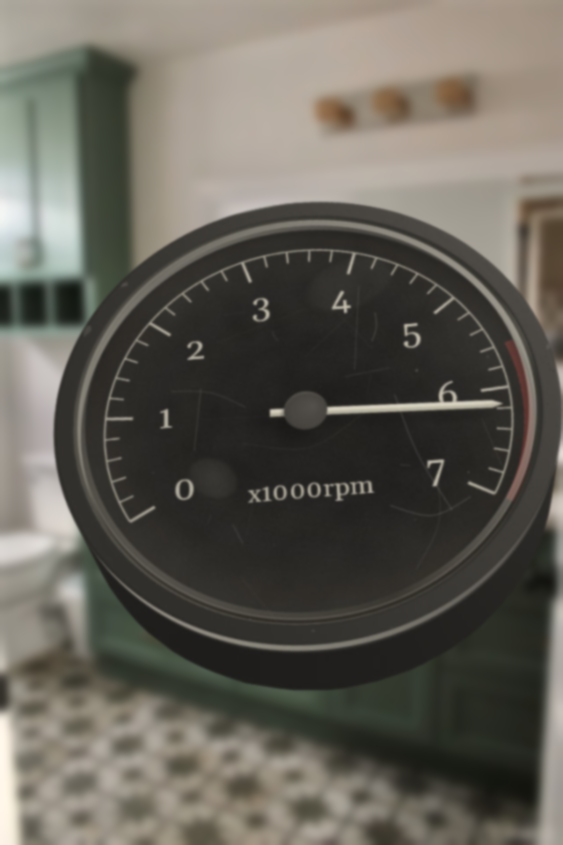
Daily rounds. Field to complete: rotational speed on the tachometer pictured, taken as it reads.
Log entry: 6200 rpm
